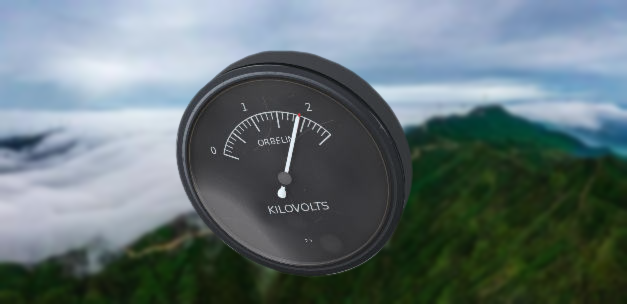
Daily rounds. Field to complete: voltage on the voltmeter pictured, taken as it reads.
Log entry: 1.9 kV
